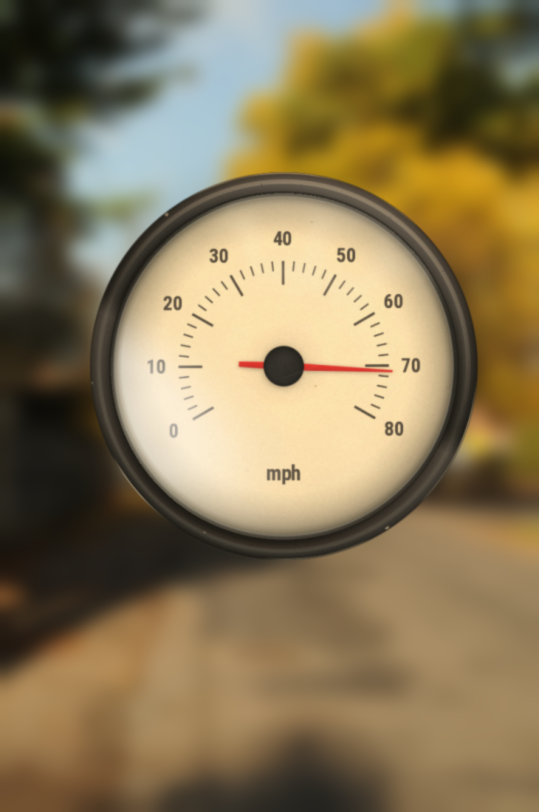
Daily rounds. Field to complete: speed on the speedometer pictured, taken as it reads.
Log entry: 71 mph
